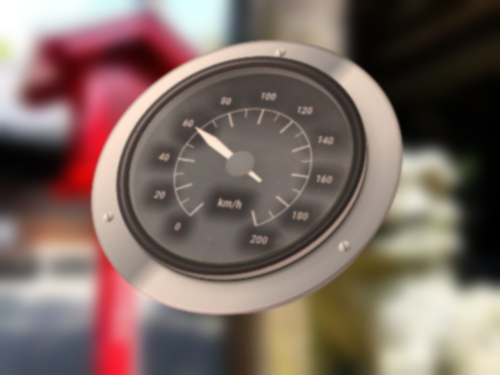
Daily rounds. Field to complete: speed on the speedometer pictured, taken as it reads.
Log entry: 60 km/h
